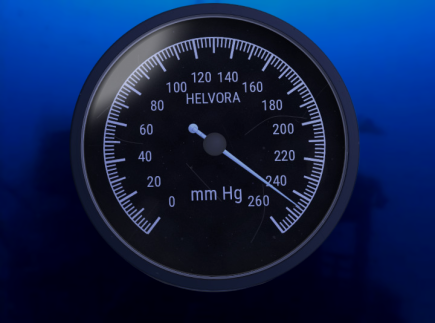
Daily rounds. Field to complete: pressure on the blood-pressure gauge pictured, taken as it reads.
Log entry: 246 mmHg
